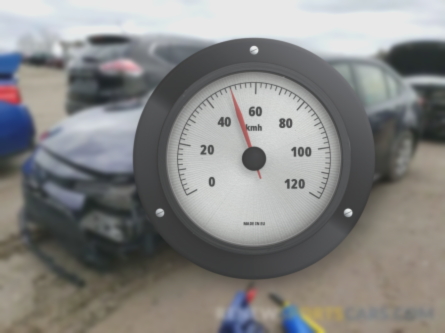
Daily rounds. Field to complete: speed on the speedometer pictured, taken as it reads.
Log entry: 50 km/h
